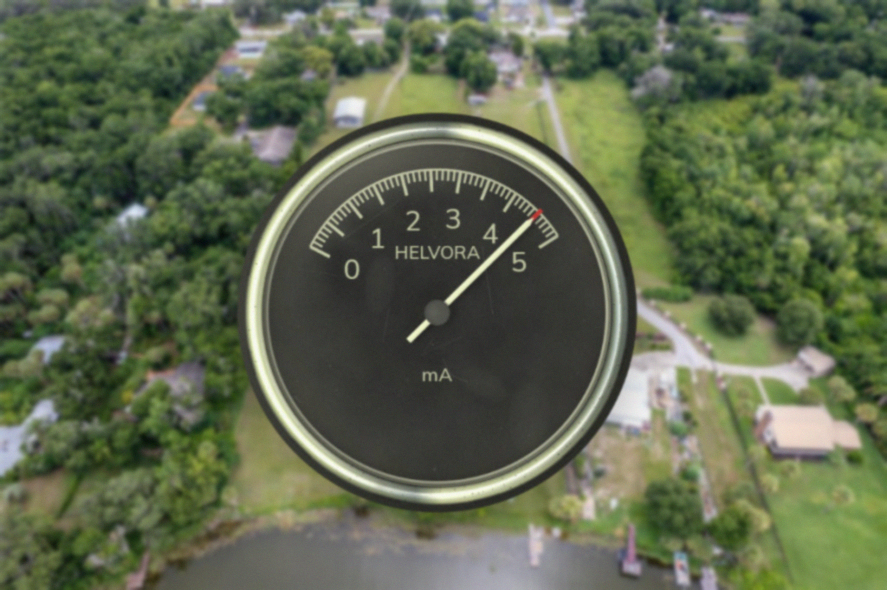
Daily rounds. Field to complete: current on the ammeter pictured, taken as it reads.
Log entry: 4.5 mA
